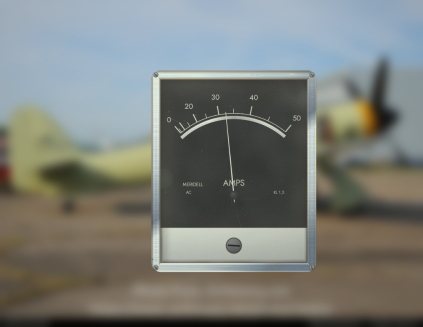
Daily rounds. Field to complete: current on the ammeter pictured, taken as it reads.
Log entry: 32.5 A
